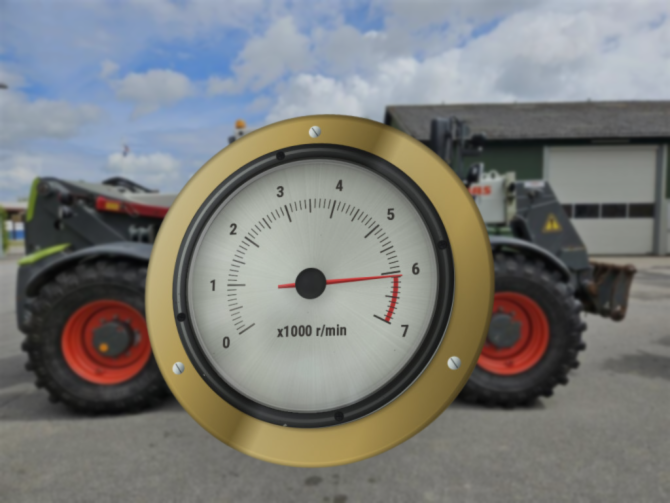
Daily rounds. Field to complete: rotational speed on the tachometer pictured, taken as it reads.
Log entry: 6100 rpm
